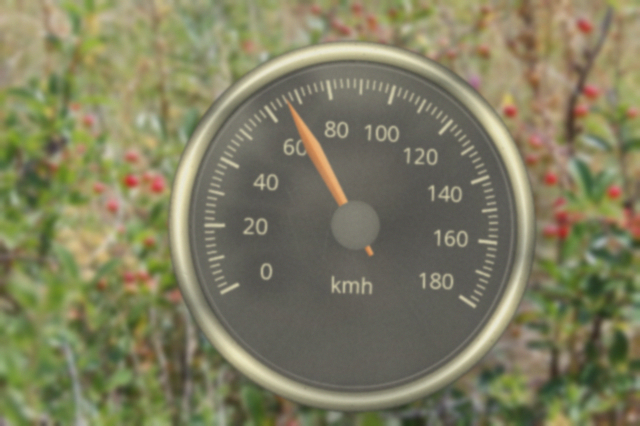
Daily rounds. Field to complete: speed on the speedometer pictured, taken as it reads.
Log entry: 66 km/h
